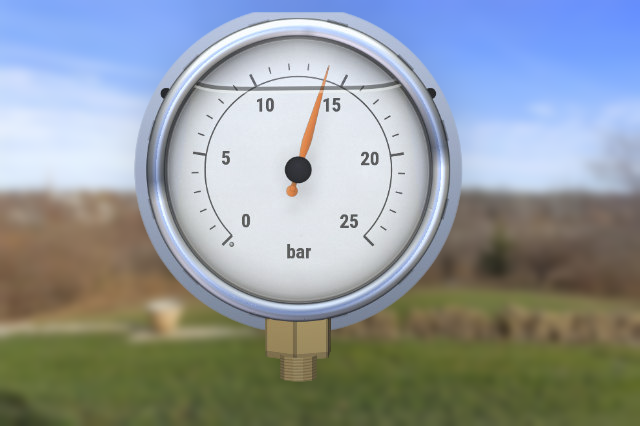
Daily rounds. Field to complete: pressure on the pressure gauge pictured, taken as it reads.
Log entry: 14 bar
